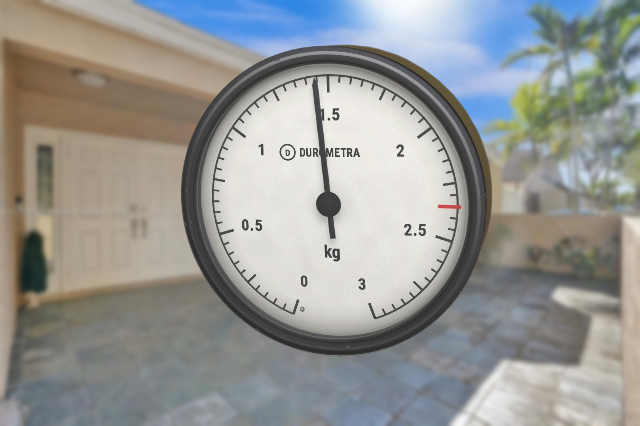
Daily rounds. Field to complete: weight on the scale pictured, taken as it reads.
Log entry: 1.45 kg
